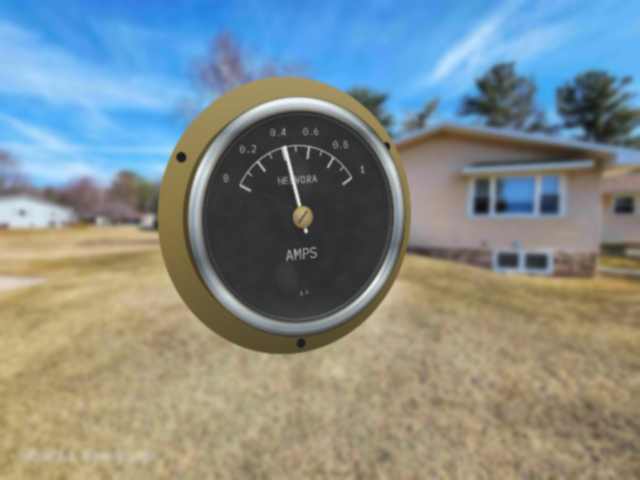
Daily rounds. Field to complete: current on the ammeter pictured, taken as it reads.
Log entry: 0.4 A
